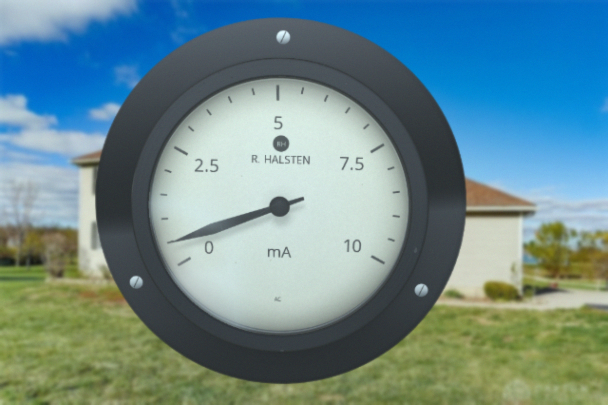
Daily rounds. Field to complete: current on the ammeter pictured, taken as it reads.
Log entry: 0.5 mA
